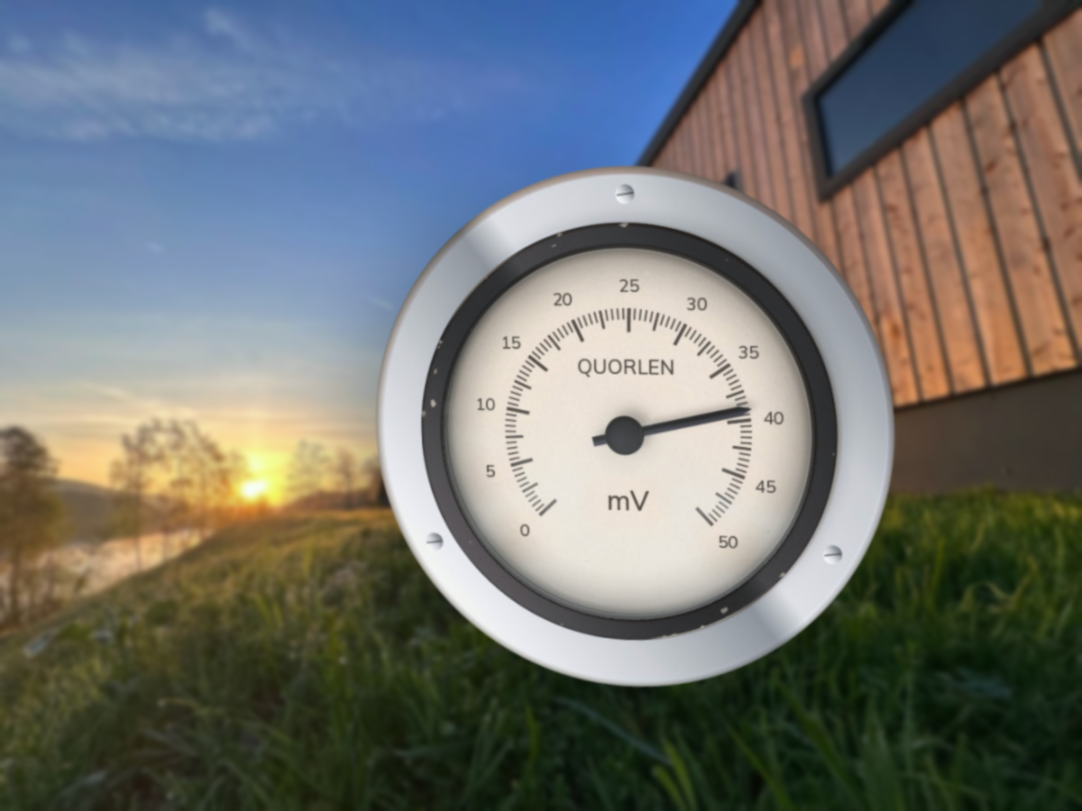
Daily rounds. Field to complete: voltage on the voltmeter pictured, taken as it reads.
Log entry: 39 mV
